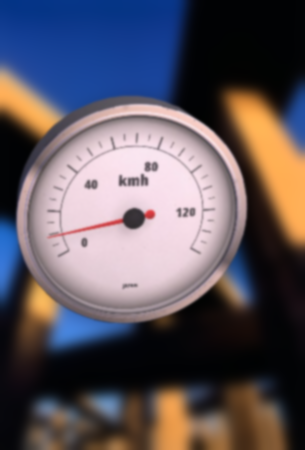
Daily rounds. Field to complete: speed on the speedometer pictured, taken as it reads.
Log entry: 10 km/h
